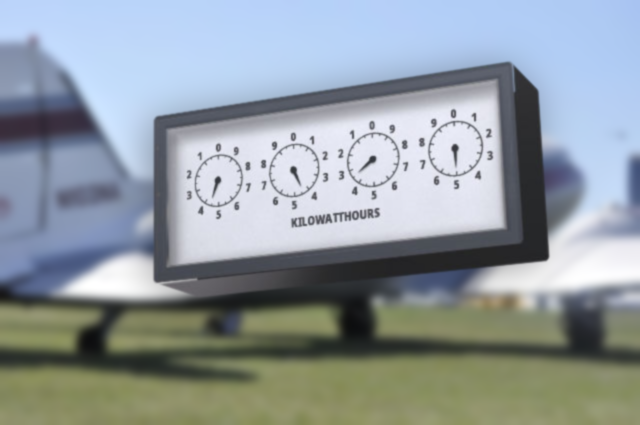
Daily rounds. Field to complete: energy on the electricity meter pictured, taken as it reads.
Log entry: 4435 kWh
